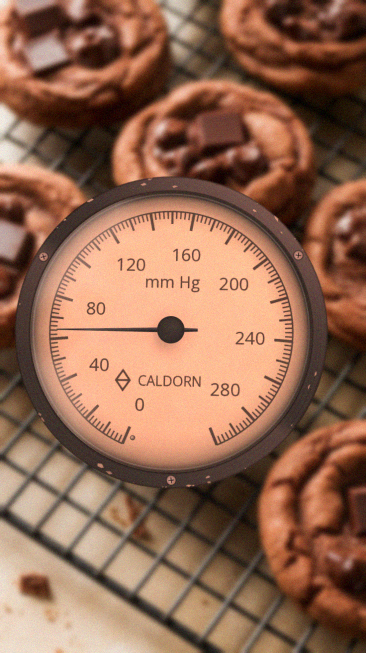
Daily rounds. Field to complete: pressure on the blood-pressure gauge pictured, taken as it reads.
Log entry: 64 mmHg
